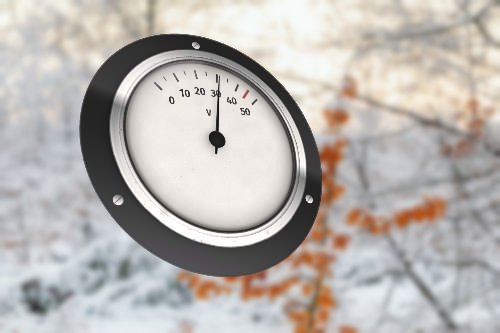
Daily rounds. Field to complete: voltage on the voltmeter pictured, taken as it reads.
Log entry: 30 V
